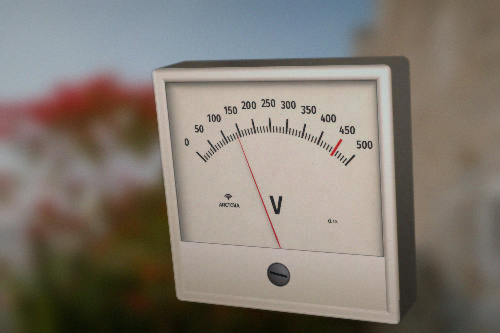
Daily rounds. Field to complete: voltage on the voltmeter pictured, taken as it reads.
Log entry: 150 V
